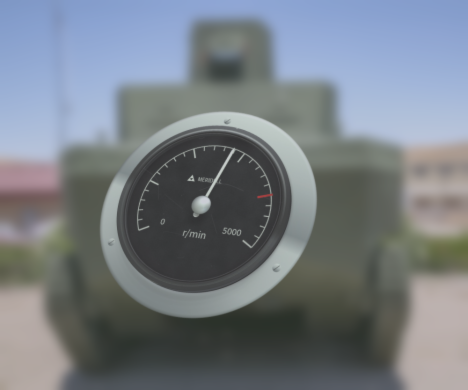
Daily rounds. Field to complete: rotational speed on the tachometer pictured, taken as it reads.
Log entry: 2800 rpm
